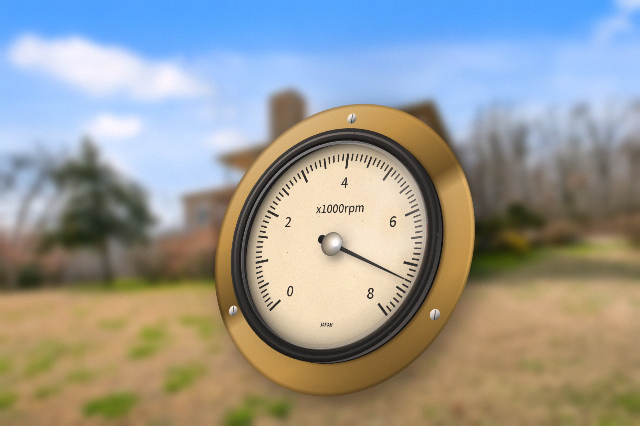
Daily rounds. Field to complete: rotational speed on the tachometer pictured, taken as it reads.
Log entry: 7300 rpm
